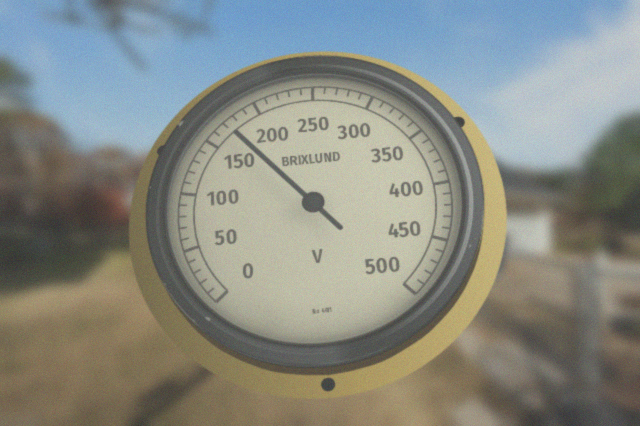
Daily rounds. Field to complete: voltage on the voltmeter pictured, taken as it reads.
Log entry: 170 V
